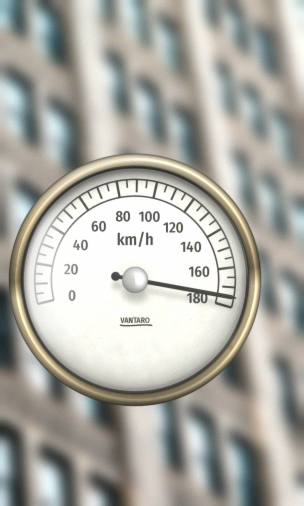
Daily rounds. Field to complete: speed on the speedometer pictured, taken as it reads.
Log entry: 175 km/h
